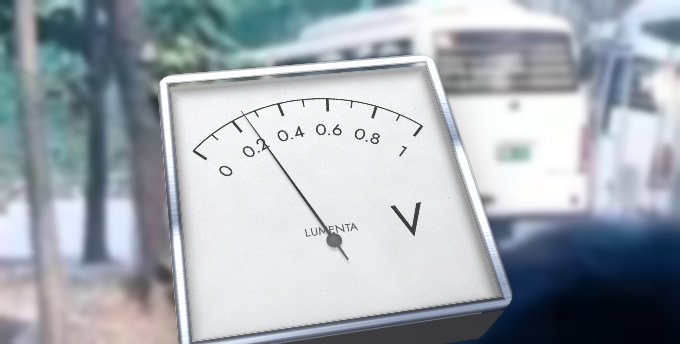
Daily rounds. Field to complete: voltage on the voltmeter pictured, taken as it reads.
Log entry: 0.25 V
